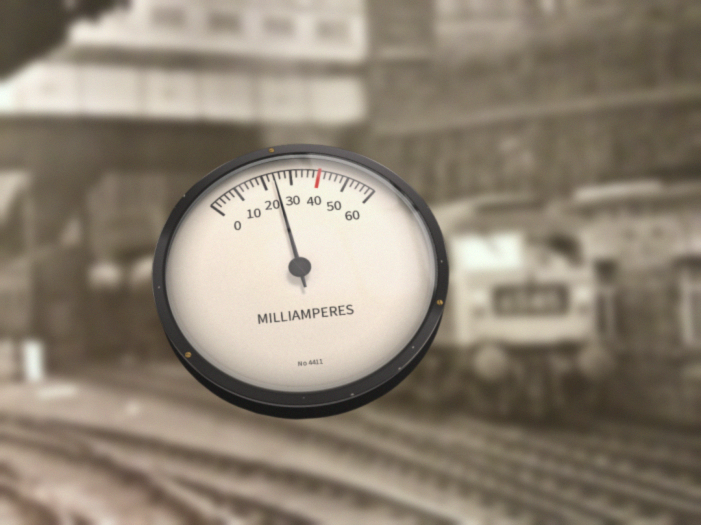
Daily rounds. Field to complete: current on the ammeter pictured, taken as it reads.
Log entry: 24 mA
